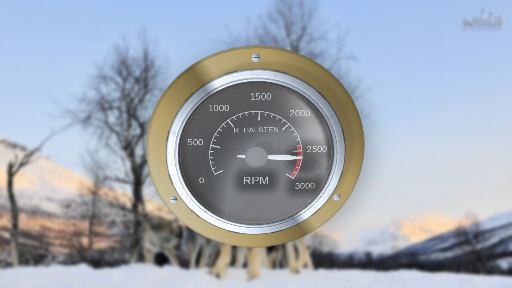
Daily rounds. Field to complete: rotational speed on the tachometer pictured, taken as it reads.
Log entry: 2600 rpm
